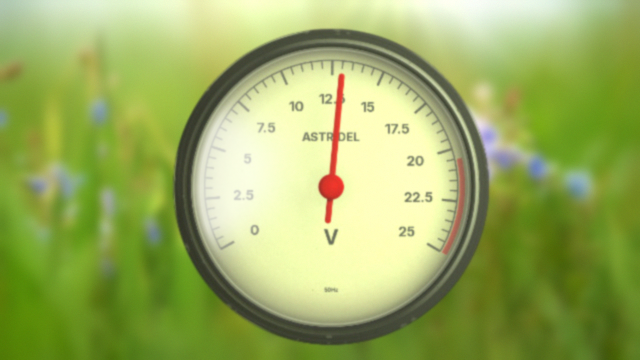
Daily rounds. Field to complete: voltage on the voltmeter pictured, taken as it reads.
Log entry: 13 V
